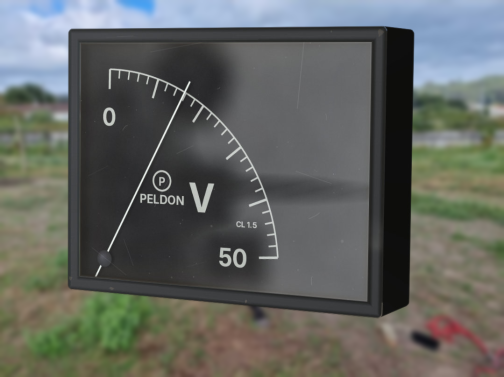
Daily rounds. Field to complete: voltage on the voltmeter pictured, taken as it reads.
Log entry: 16 V
